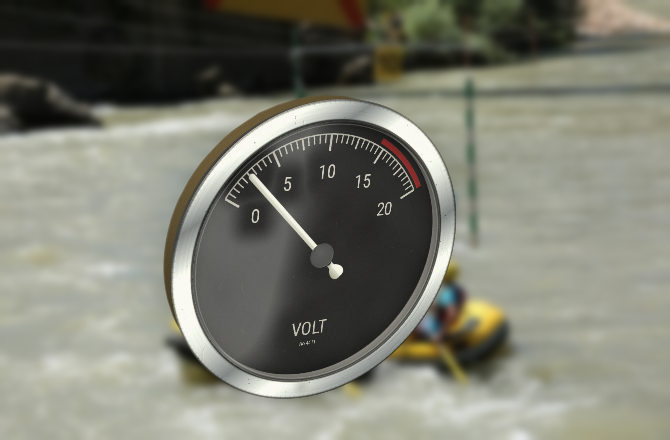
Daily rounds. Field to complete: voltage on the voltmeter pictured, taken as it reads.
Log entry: 2.5 V
